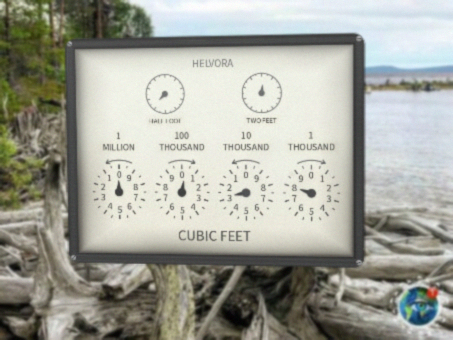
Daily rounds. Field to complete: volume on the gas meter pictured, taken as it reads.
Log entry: 2800 ft³
